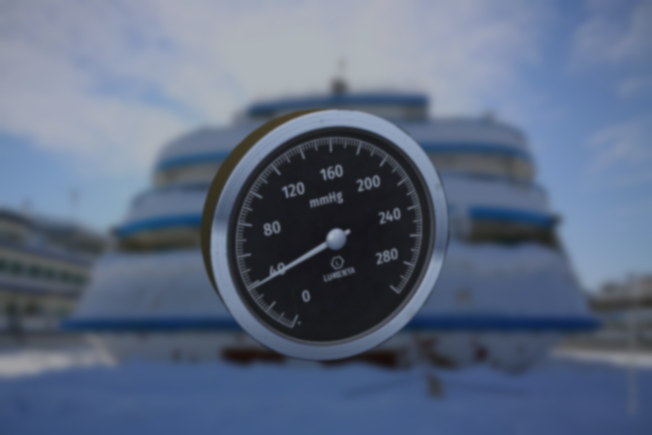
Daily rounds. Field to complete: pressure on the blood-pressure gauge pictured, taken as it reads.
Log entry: 40 mmHg
